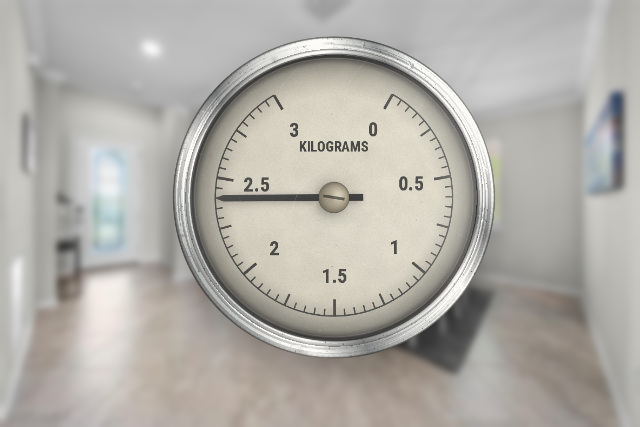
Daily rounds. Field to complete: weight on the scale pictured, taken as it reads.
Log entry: 2.4 kg
